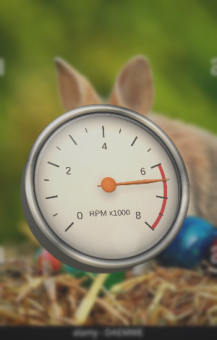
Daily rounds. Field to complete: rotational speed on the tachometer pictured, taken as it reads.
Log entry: 6500 rpm
